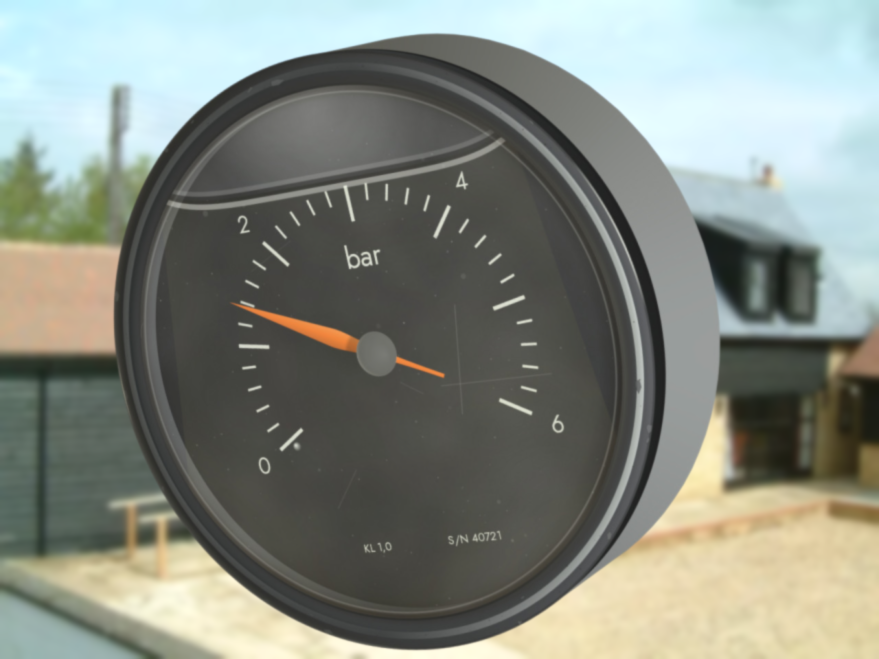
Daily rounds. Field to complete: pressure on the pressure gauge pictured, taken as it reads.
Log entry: 1.4 bar
